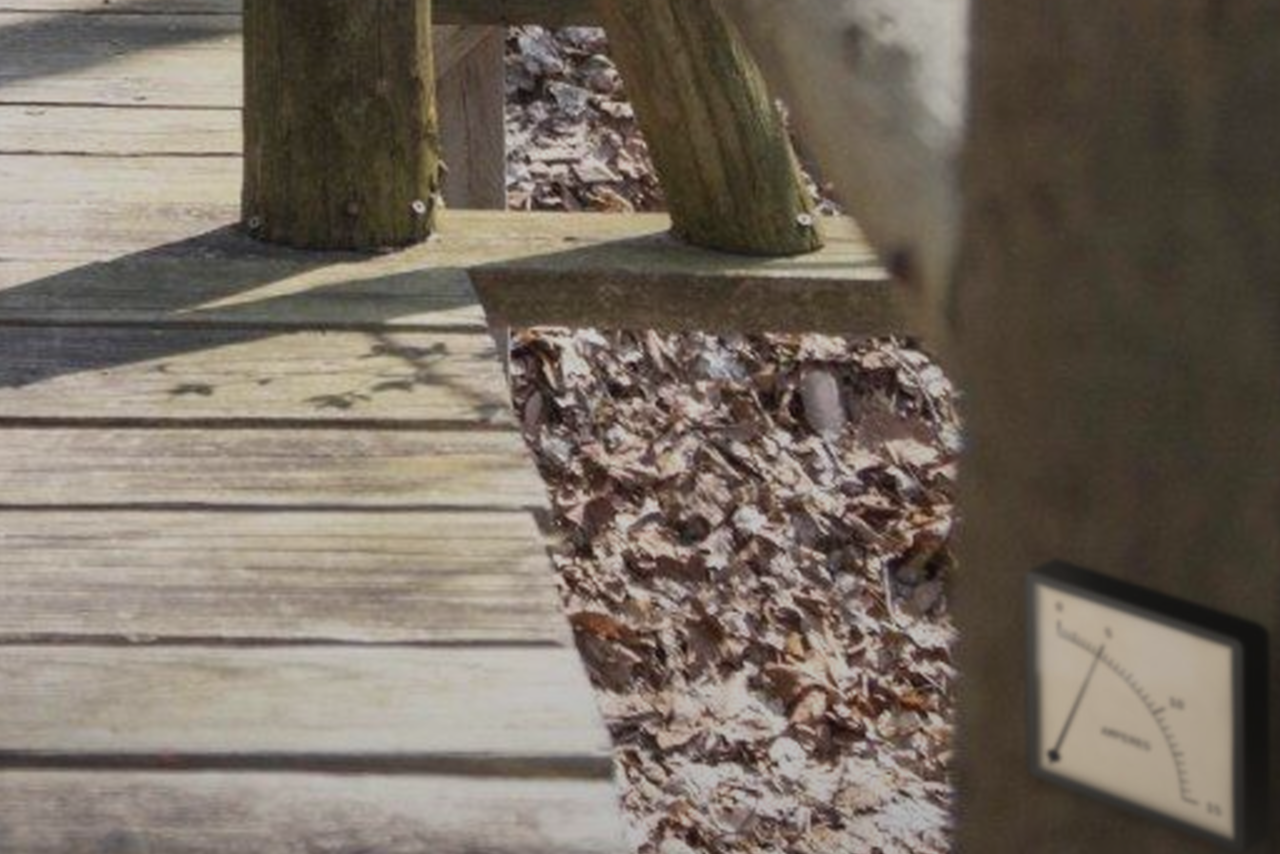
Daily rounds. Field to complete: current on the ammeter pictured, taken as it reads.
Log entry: 5 A
